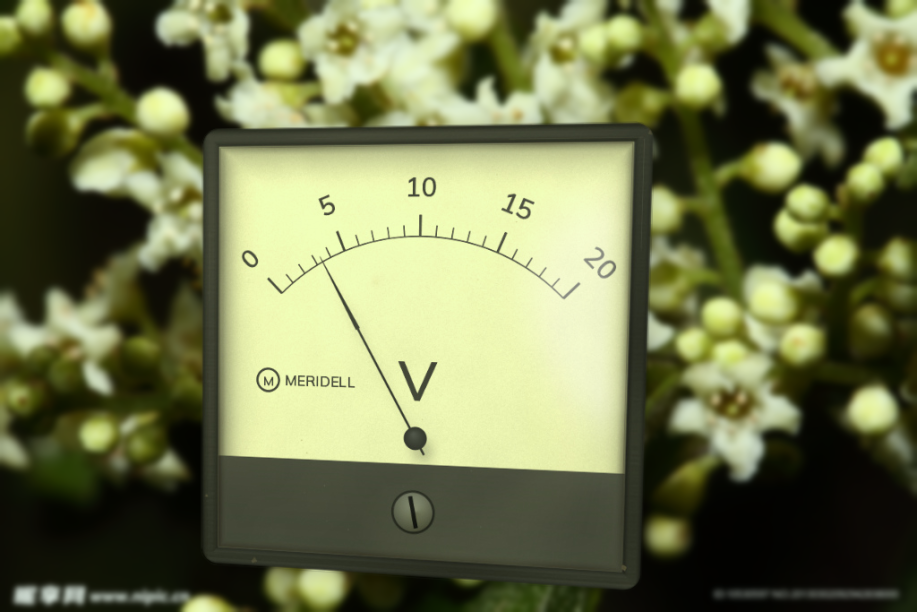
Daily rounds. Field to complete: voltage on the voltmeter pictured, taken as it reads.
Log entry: 3.5 V
